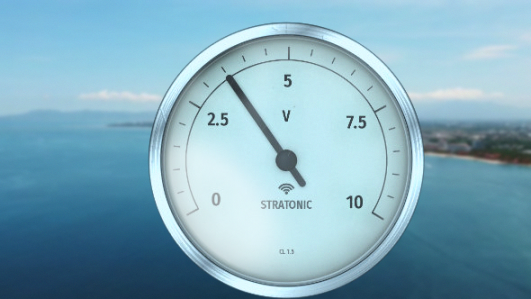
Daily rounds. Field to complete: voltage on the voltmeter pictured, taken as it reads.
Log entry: 3.5 V
